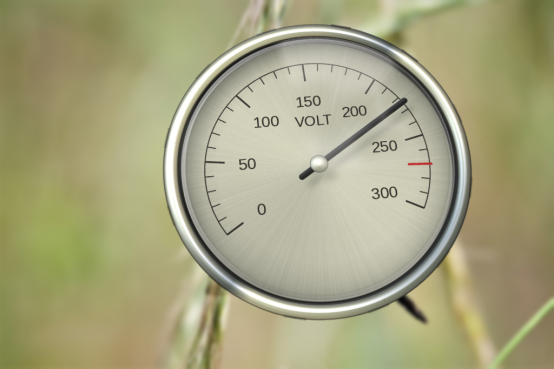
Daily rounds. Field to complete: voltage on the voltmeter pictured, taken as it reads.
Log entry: 225 V
